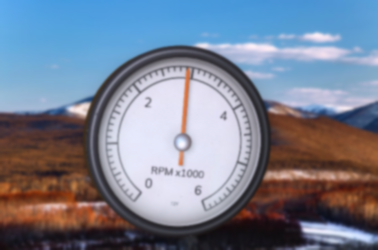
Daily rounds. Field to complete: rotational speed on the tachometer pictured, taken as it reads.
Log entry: 2900 rpm
